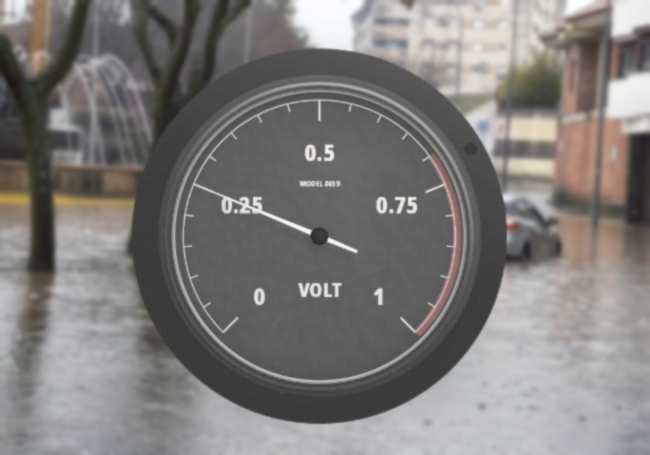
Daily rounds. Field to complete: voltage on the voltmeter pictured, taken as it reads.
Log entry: 0.25 V
